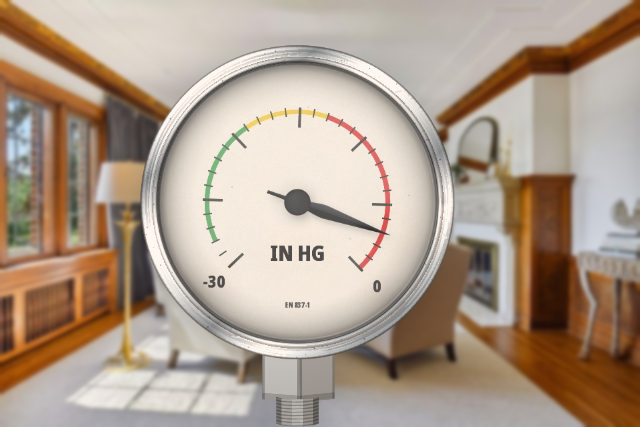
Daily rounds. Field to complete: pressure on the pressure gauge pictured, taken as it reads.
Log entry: -3 inHg
